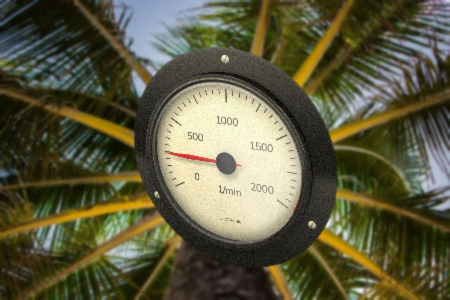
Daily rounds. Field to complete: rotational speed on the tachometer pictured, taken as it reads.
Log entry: 250 rpm
